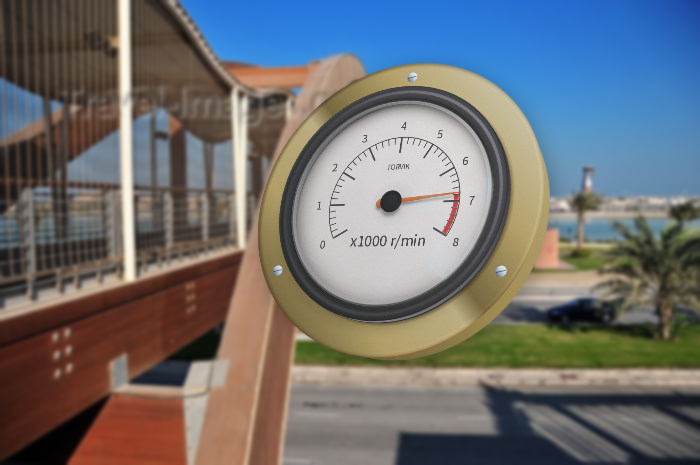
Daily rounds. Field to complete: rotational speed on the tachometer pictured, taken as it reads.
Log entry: 6800 rpm
